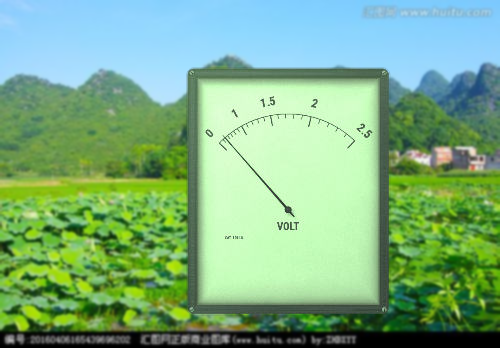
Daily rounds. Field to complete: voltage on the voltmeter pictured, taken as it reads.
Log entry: 0.5 V
